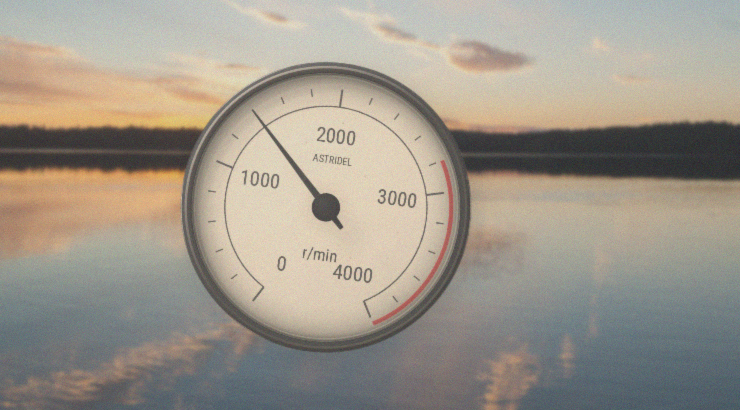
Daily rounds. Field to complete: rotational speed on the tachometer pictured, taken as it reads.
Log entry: 1400 rpm
